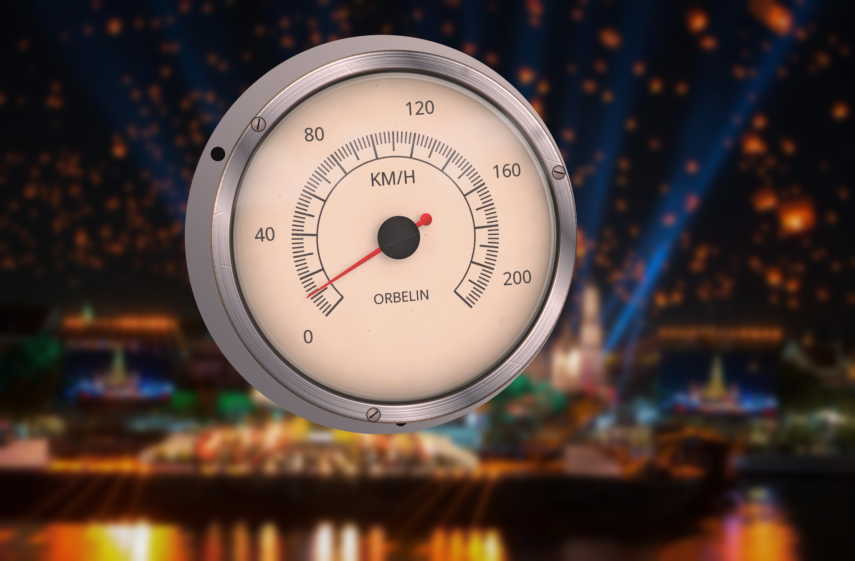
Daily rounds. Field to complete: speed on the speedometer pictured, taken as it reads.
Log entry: 12 km/h
